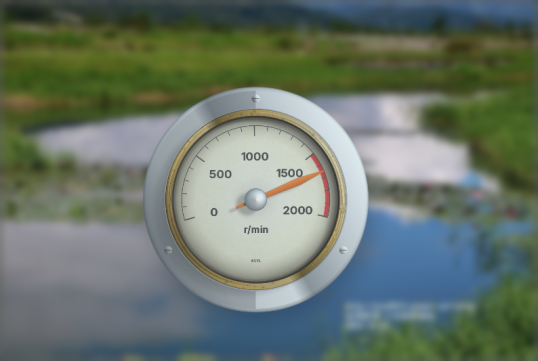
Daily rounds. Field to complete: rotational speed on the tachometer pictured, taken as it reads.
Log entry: 1650 rpm
